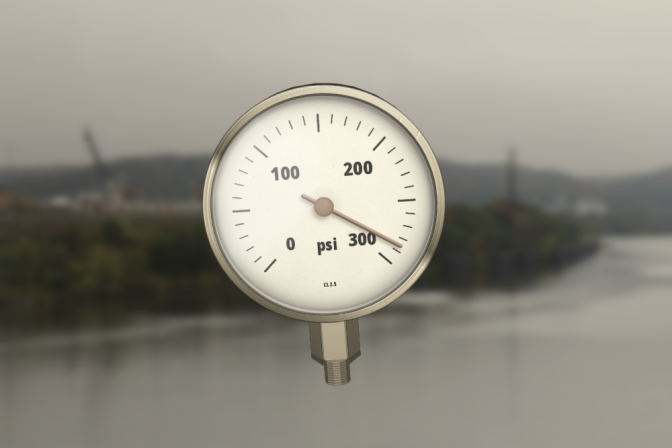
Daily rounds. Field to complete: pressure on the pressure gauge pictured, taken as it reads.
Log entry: 285 psi
